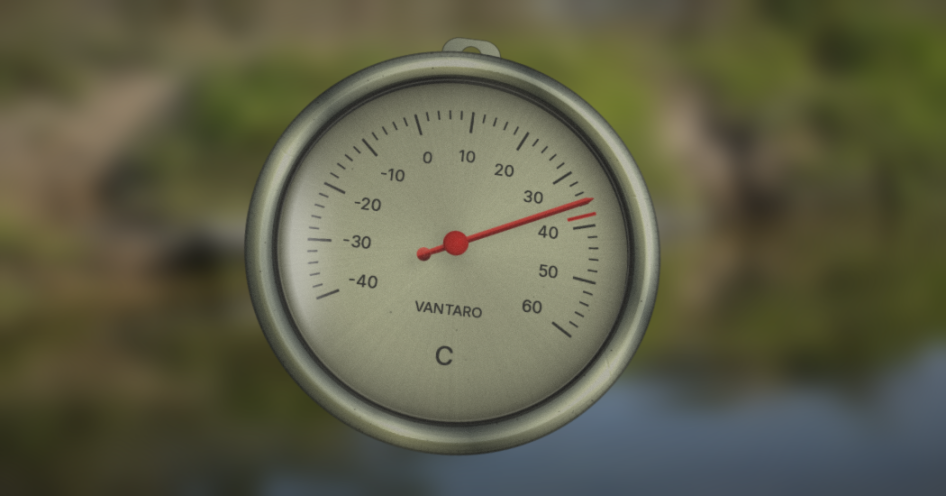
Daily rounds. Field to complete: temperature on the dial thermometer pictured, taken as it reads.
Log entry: 36 °C
